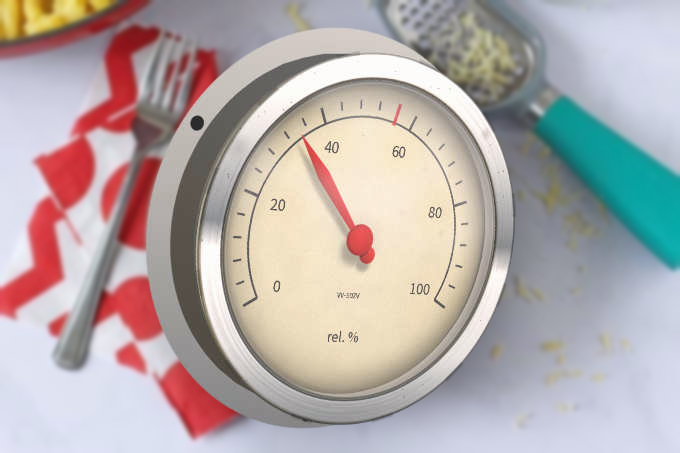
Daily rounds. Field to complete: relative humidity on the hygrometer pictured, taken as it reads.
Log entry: 34 %
